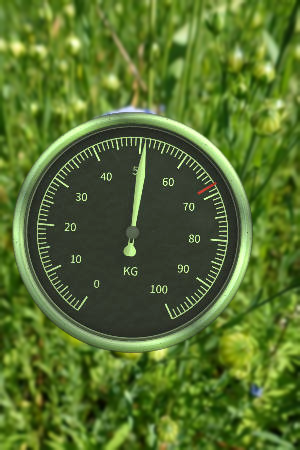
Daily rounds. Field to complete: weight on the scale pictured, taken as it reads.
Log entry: 51 kg
